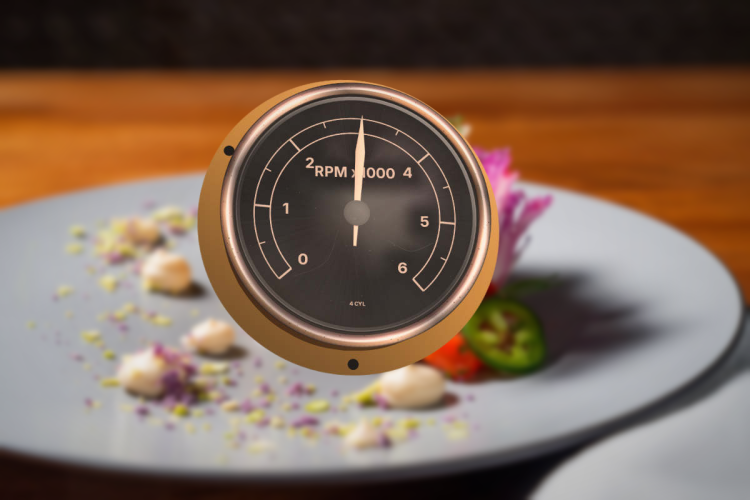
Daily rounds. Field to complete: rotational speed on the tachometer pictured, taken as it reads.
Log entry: 3000 rpm
